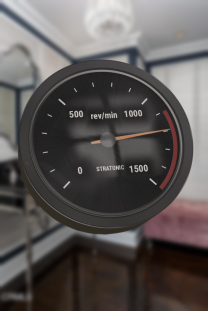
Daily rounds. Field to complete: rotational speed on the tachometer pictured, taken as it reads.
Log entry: 1200 rpm
